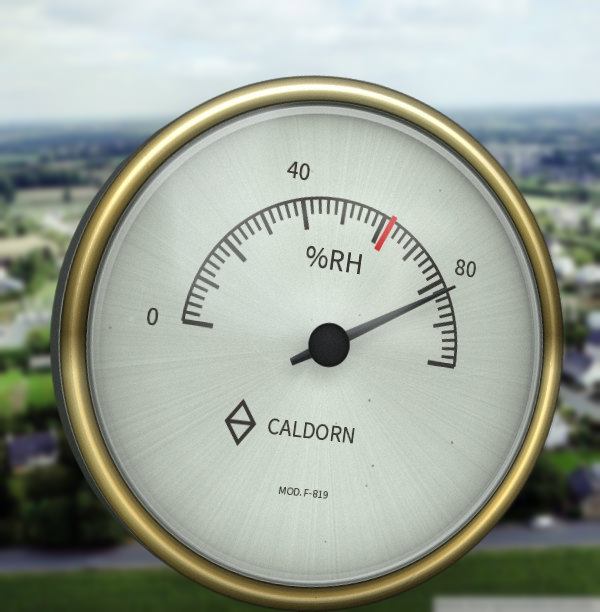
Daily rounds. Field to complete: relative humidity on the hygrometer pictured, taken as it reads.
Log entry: 82 %
